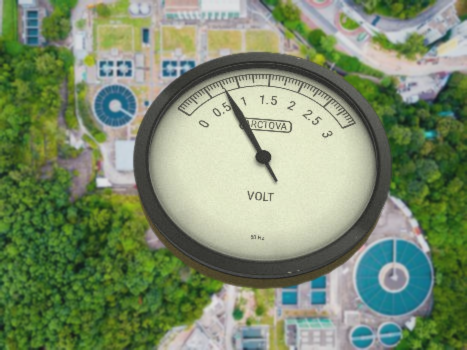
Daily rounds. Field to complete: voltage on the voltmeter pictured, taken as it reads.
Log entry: 0.75 V
